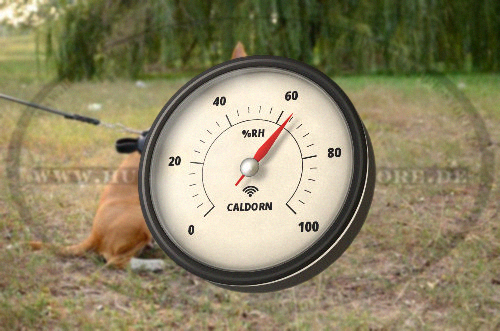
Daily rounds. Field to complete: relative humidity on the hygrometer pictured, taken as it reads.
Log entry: 64 %
